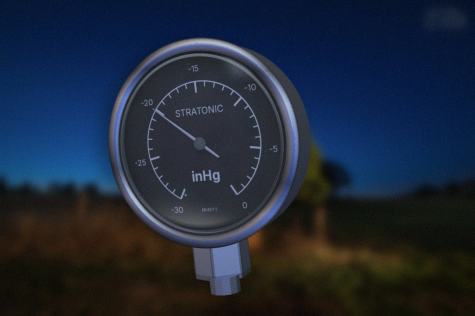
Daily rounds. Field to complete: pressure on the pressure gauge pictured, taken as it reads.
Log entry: -20 inHg
